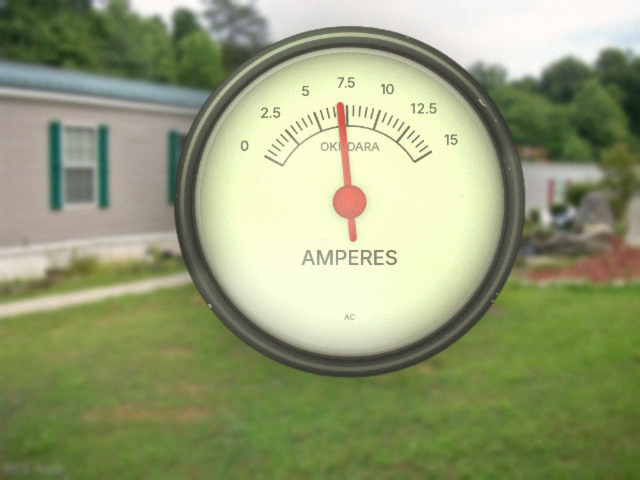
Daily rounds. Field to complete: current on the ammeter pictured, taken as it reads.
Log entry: 7 A
